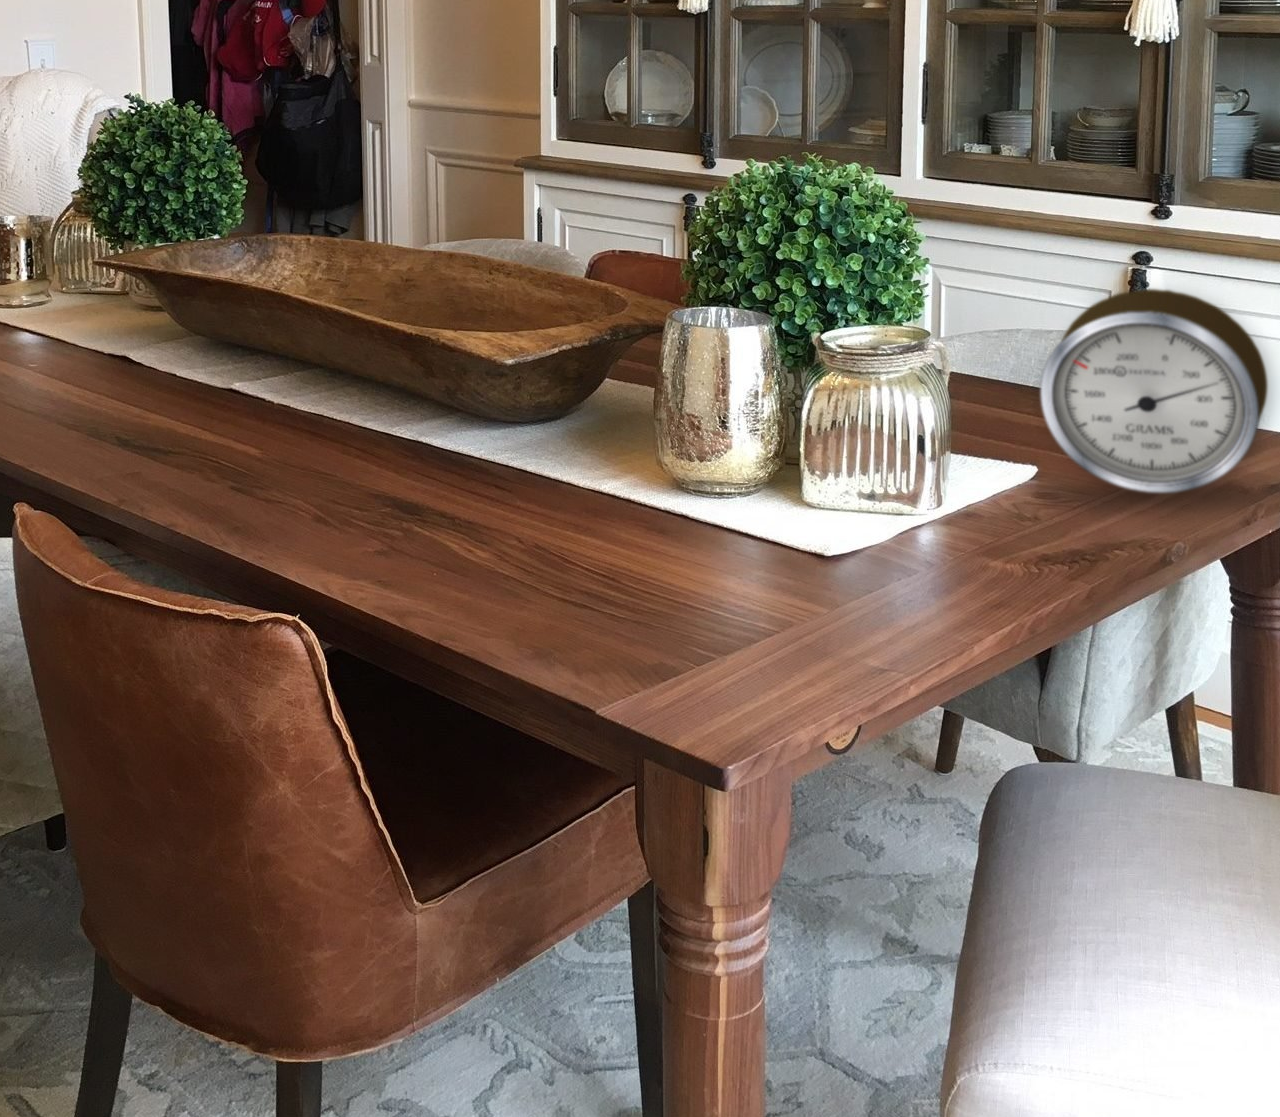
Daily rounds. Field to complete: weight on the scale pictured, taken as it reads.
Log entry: 300 g
